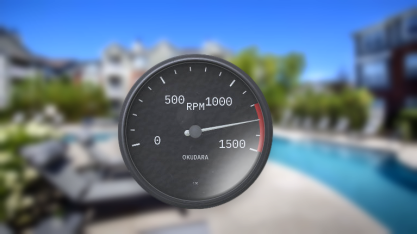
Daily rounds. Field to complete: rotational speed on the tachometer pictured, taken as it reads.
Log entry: 1300 rpm
